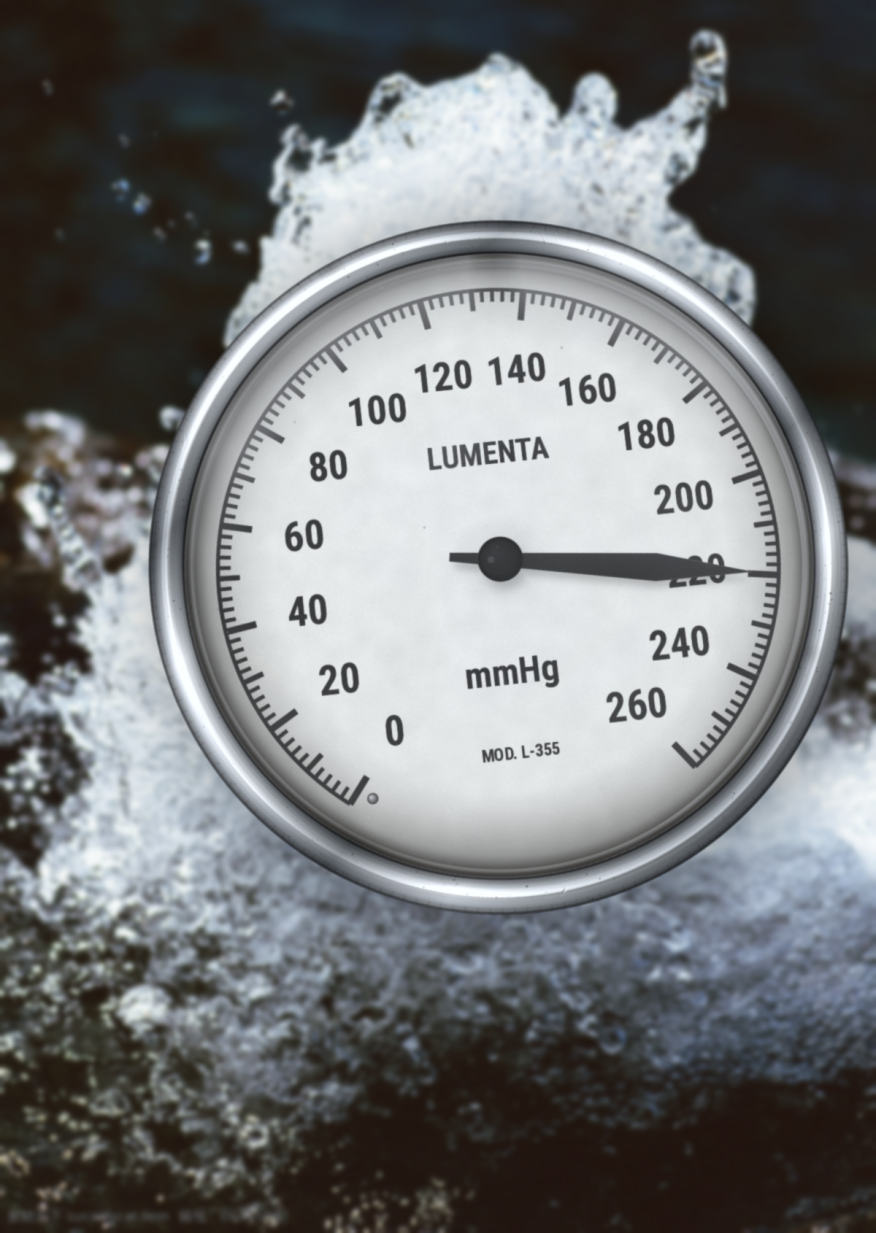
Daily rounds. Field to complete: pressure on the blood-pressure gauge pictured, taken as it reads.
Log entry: 220 mmHg
